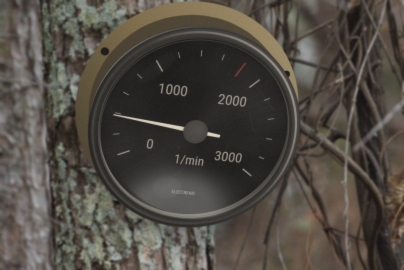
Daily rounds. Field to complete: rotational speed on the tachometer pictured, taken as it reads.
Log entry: 400 rpm
